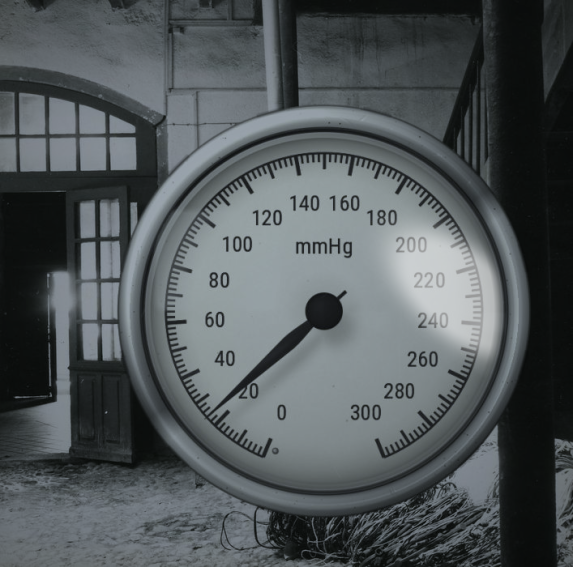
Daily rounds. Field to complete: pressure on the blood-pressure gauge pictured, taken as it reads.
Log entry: 24 mmHg
